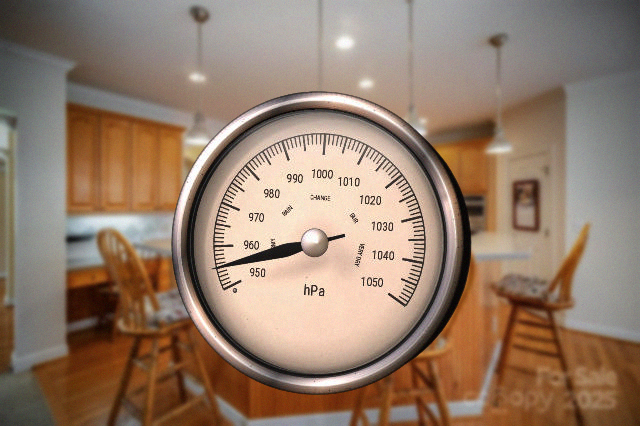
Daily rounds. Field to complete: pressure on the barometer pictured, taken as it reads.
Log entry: 955 hPa
